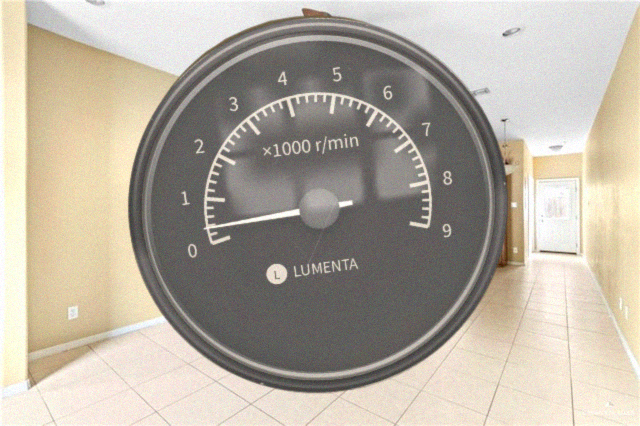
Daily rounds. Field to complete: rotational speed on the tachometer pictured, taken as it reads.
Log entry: 400 rpm
